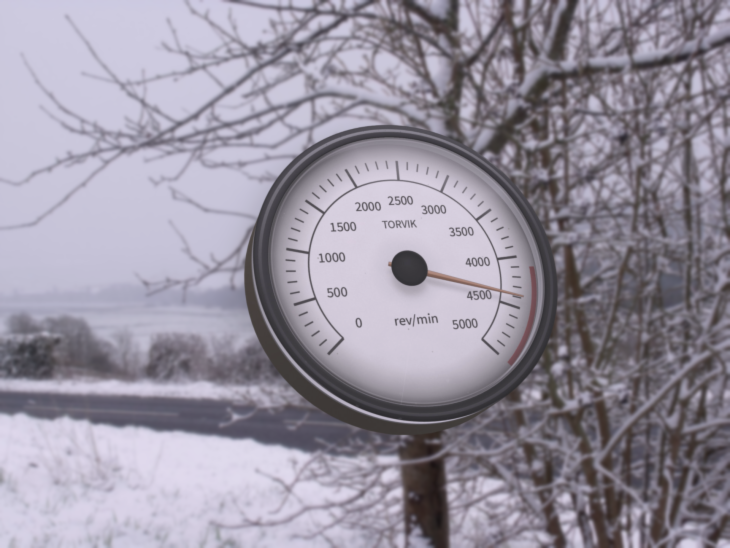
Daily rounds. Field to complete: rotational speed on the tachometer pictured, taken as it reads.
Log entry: 4400 rpm
